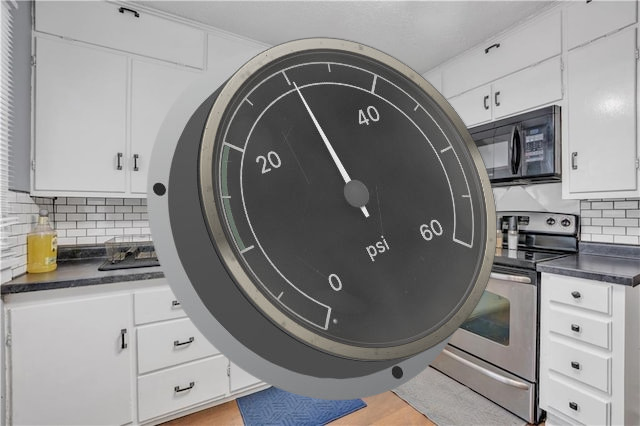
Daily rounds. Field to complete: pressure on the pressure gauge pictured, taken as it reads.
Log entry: 30 psi
